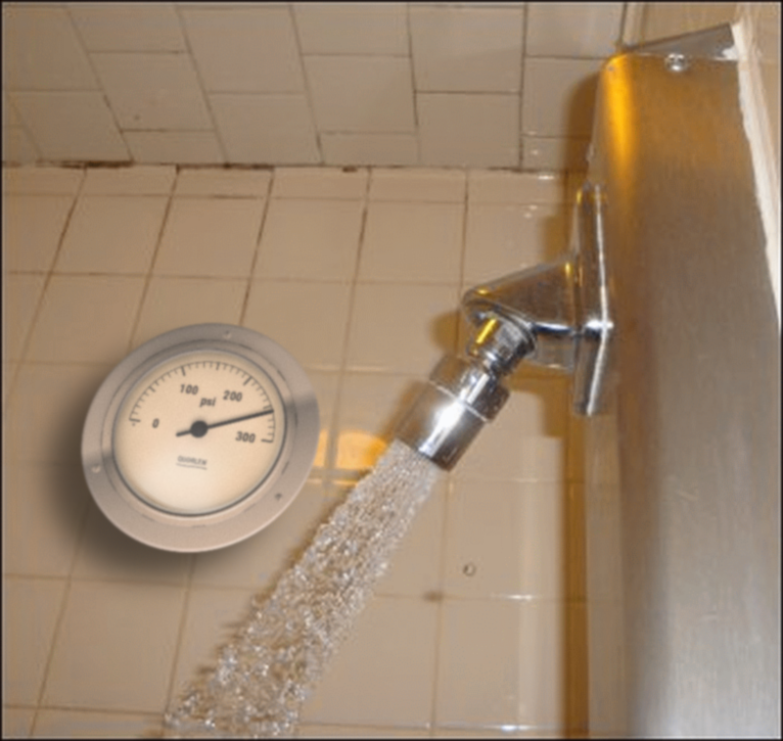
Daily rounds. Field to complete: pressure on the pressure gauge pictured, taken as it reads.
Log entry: 260 psi
